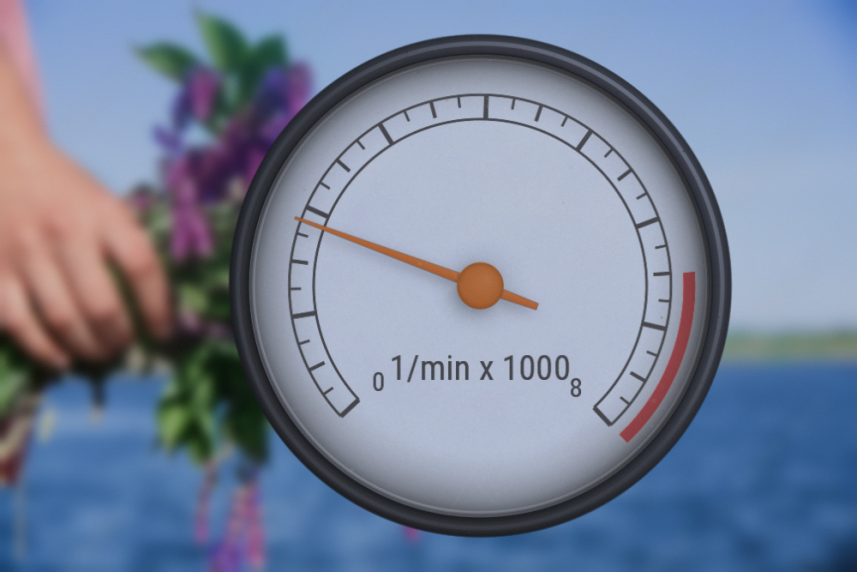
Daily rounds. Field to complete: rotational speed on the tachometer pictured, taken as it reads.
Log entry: 1875 rpm
